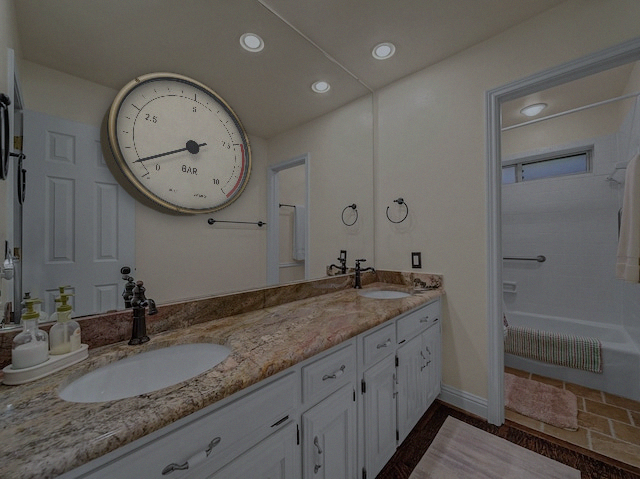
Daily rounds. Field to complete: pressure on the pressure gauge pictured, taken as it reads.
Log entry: 0.5 bar
